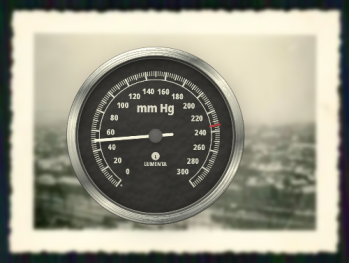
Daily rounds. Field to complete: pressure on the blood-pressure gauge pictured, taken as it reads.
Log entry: 50 mmHg
